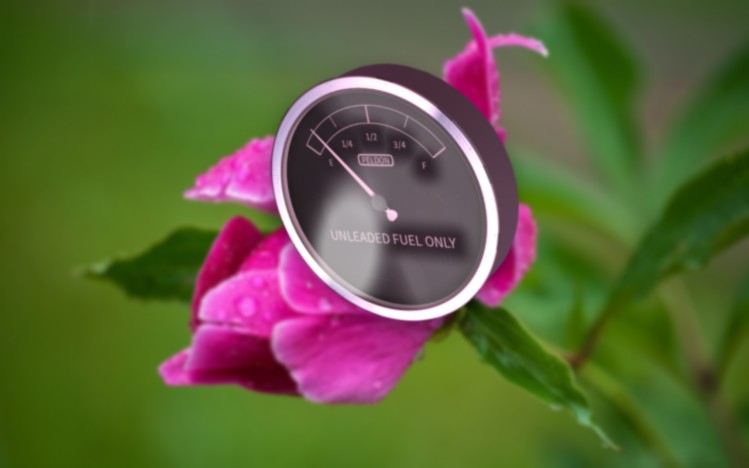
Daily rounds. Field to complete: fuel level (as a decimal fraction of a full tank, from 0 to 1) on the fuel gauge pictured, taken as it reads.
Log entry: 0.125
